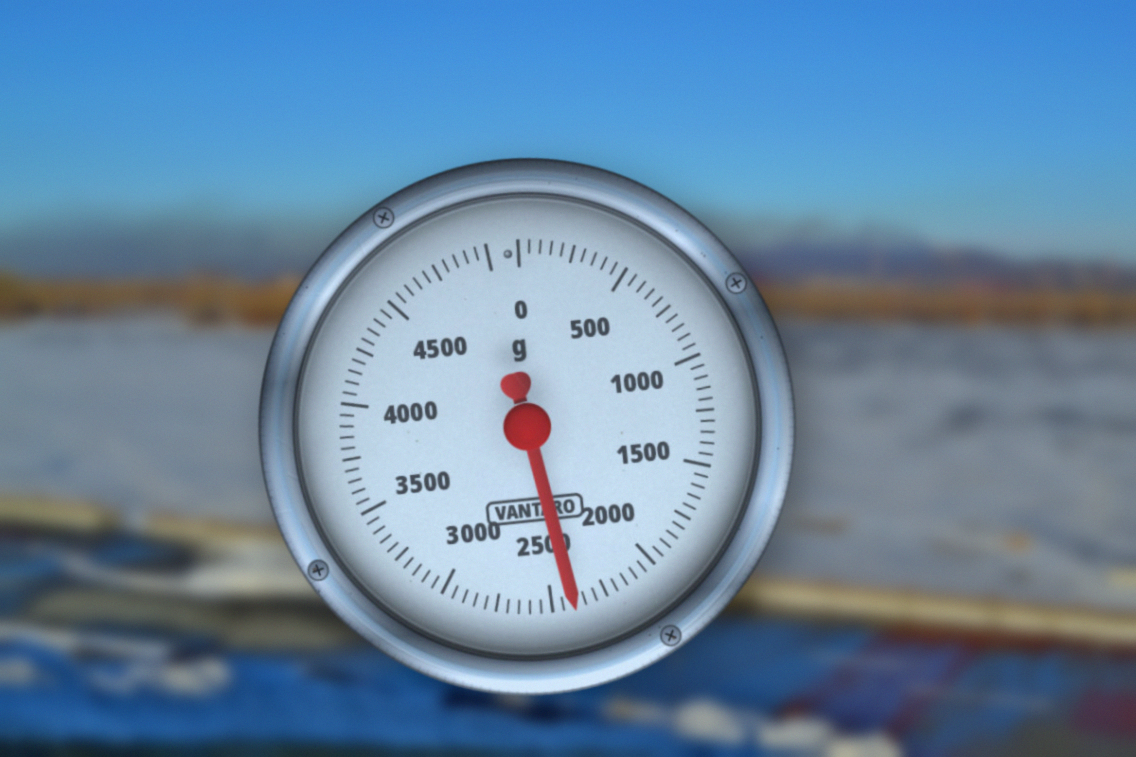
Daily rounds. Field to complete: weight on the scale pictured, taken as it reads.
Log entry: 2400 g
